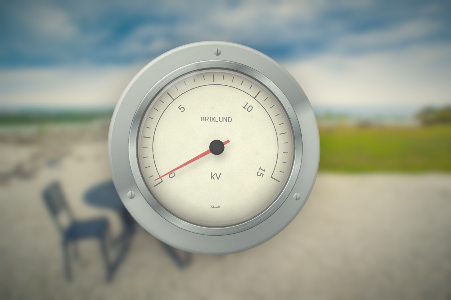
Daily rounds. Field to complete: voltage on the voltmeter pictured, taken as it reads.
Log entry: 0.25 kV
